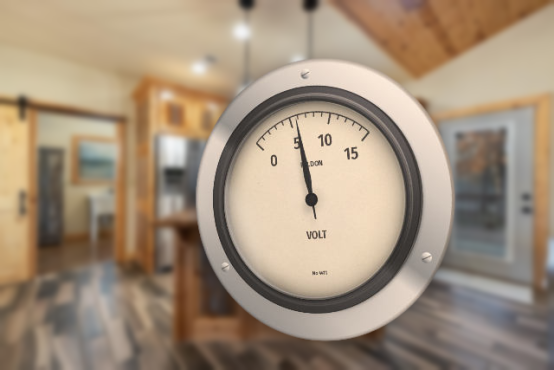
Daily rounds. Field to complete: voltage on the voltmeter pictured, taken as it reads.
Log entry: 6 V
